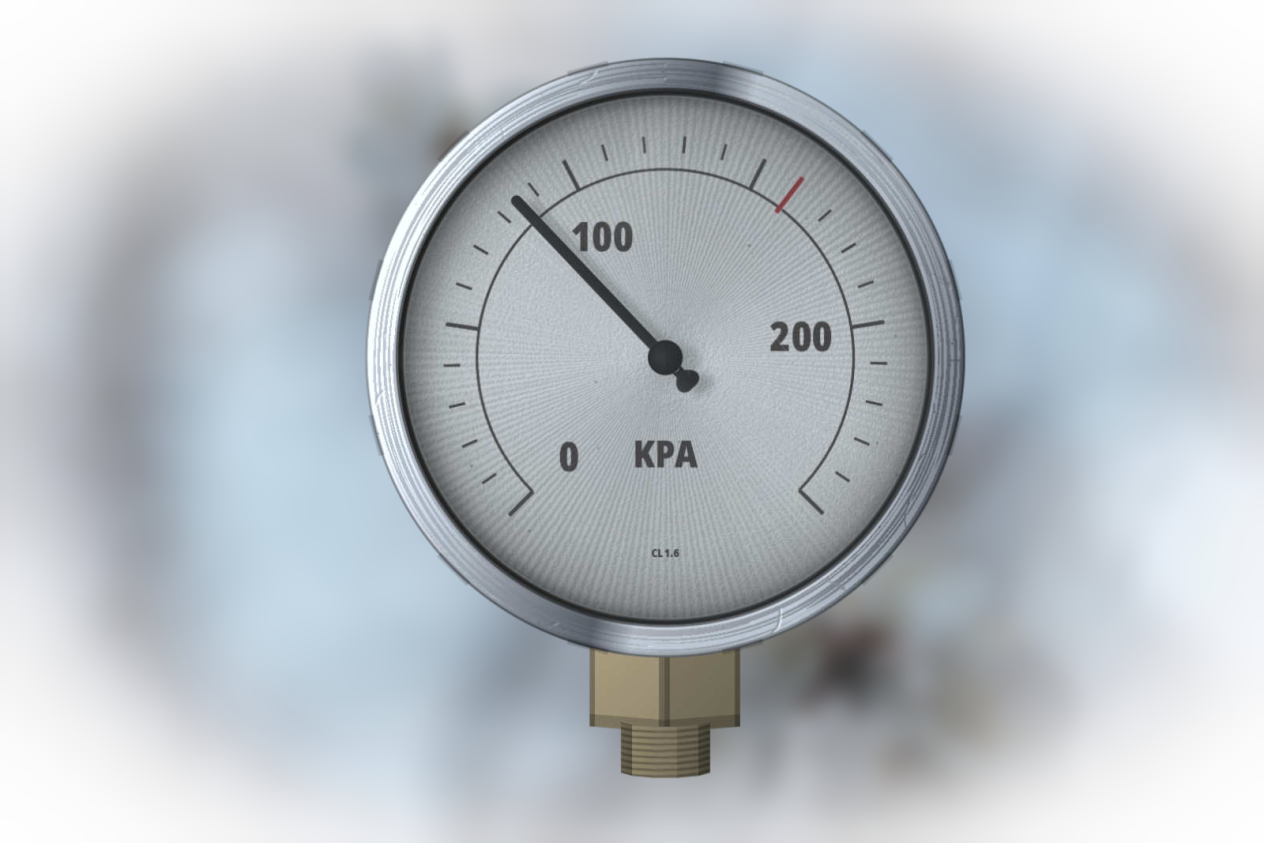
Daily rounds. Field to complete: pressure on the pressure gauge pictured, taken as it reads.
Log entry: 85 kPa
